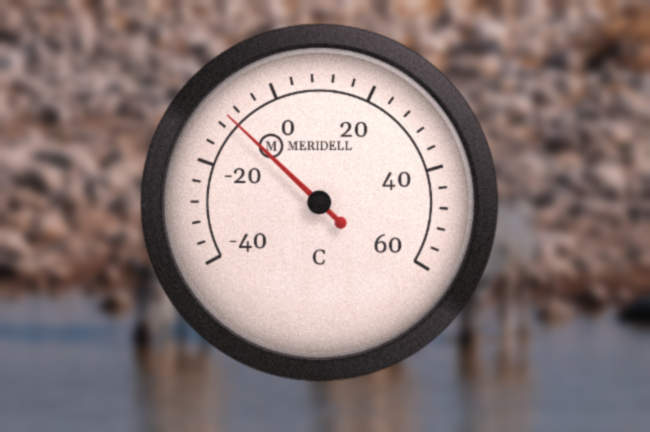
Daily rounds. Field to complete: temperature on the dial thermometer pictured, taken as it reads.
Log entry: -10 °C
